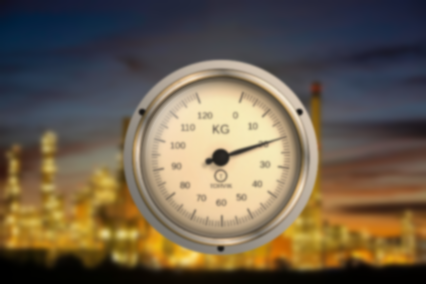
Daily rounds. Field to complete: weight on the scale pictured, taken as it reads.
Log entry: 20 kg
